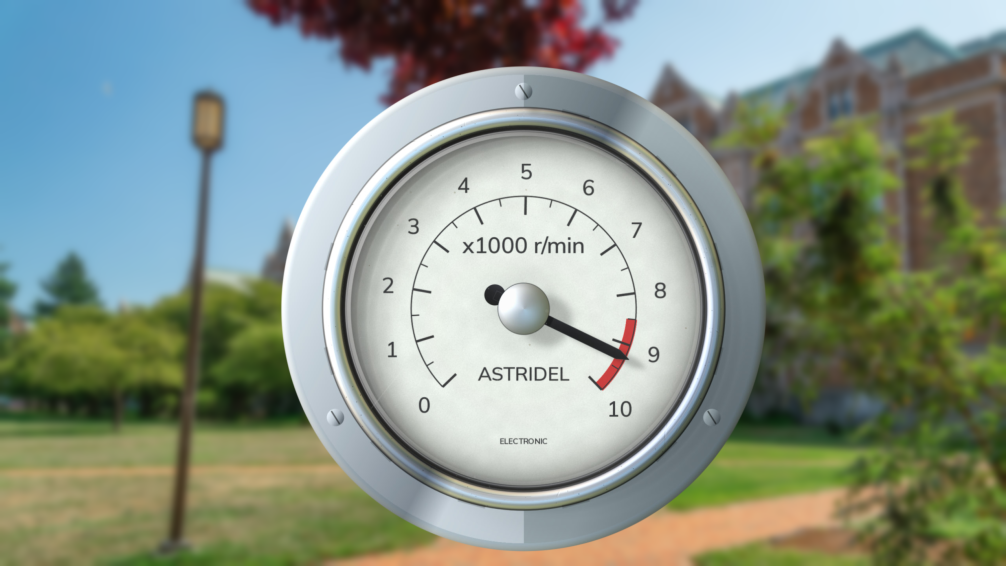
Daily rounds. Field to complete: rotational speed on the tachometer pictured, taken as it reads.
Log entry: 9250 rpm
